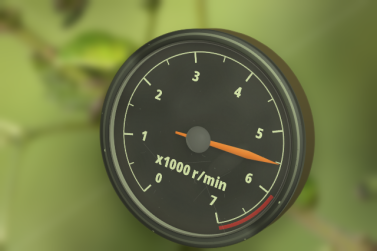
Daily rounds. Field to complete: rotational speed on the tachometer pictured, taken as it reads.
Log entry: 5500 rpm
